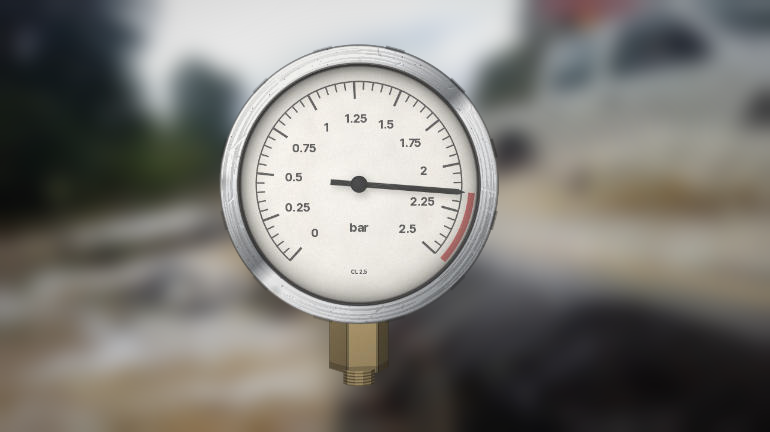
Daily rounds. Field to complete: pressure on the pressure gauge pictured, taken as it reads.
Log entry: 2.15 bar
